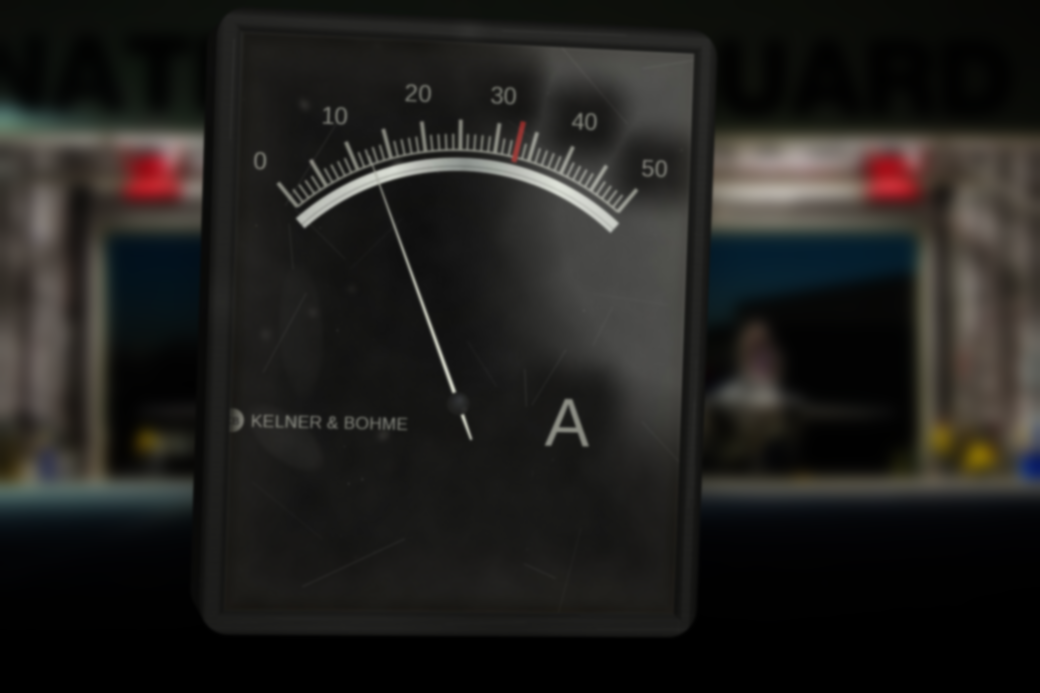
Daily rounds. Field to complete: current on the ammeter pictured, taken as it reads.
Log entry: 12 A
